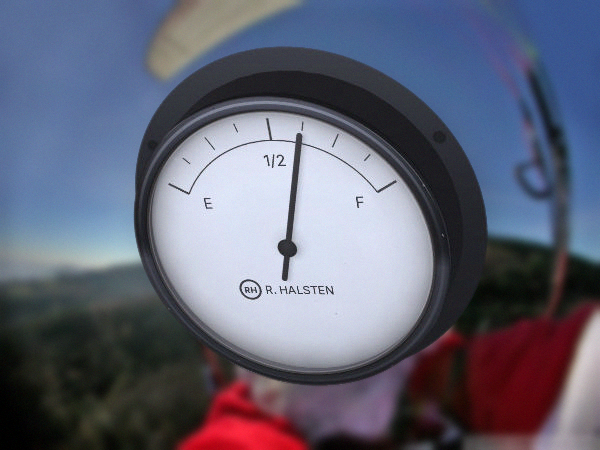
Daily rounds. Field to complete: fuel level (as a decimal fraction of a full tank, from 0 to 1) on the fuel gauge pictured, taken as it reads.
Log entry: 0.625
